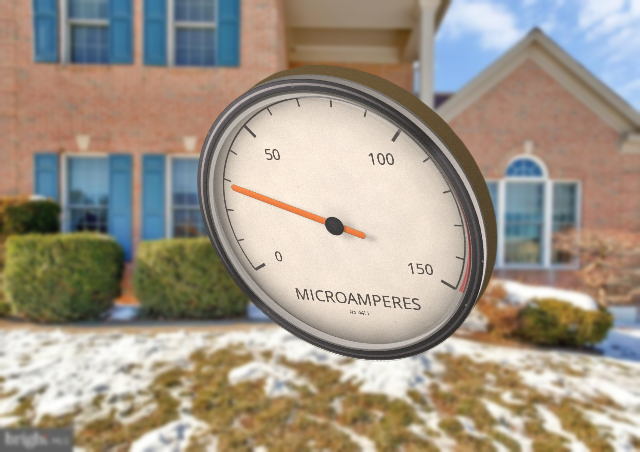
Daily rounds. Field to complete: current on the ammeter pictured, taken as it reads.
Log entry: 30 µA
